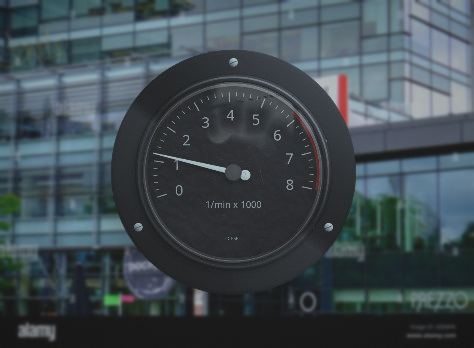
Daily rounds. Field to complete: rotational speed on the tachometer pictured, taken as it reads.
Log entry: 1200 rpm
